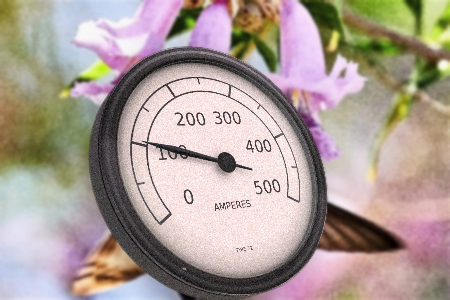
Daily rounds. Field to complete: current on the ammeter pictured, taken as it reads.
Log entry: 100 A
